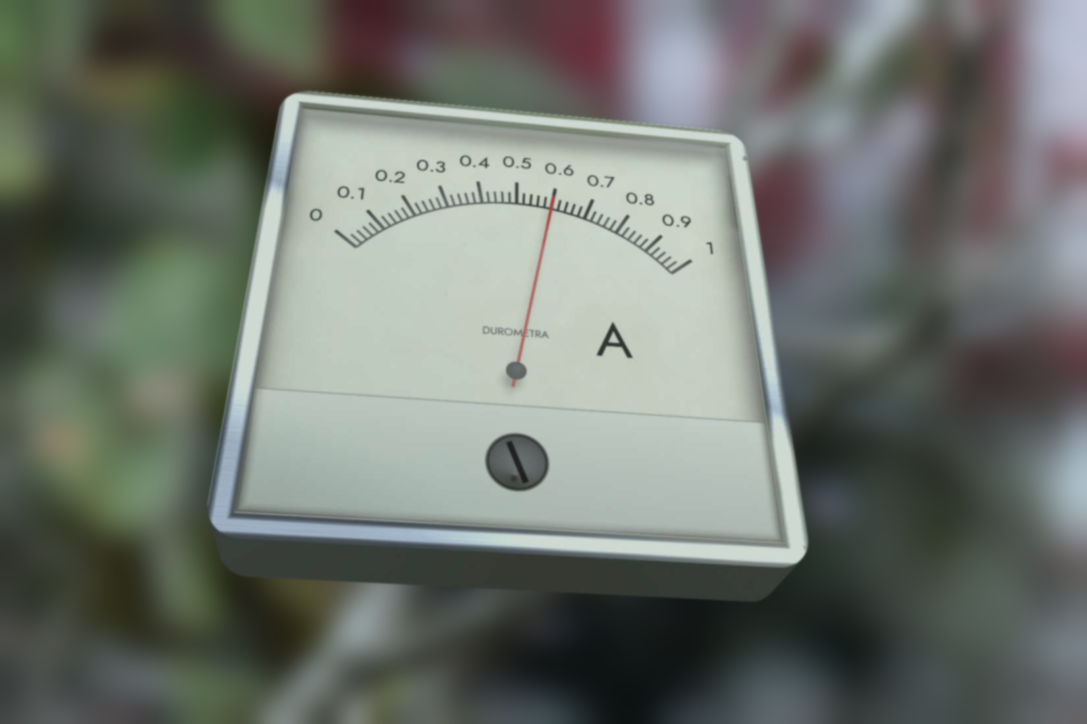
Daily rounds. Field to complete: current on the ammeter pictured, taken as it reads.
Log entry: 0.6 A
